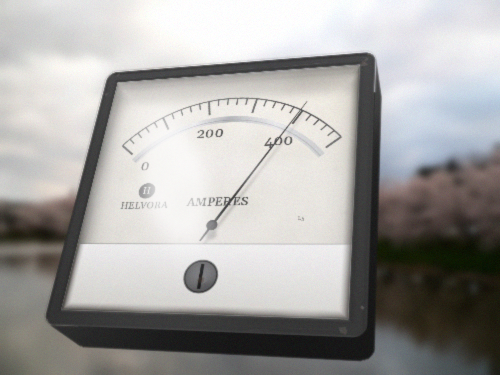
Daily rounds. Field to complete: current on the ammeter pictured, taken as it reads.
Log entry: 400 A
